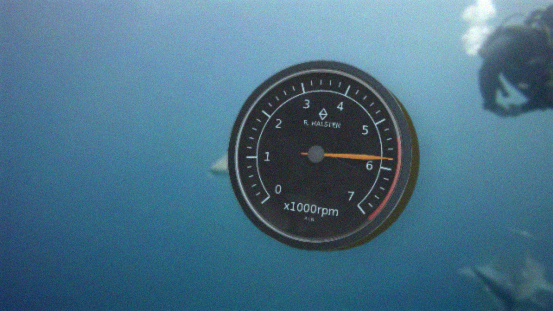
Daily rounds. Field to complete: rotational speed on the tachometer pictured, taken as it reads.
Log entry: 5800 rpm
